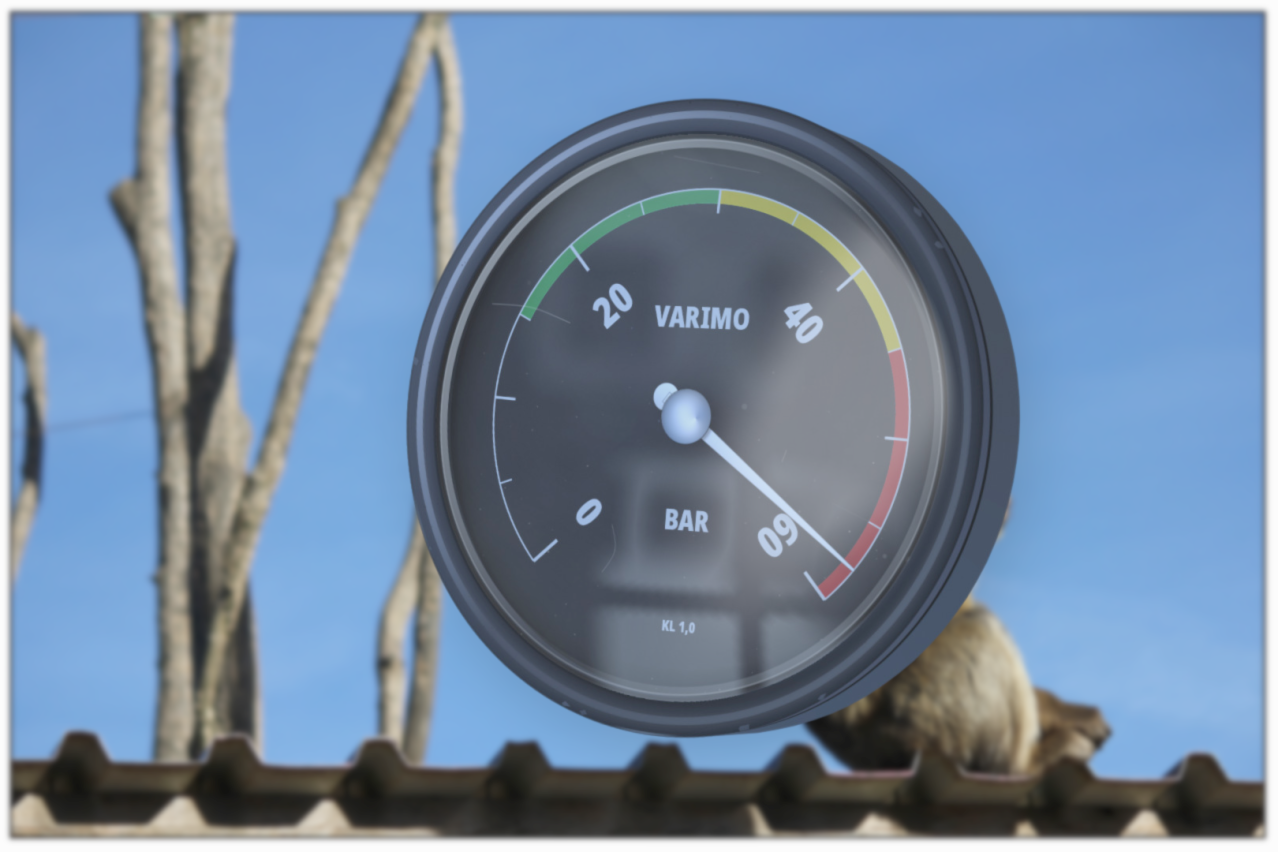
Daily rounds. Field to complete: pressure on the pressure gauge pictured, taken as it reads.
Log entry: 57.5 bar
